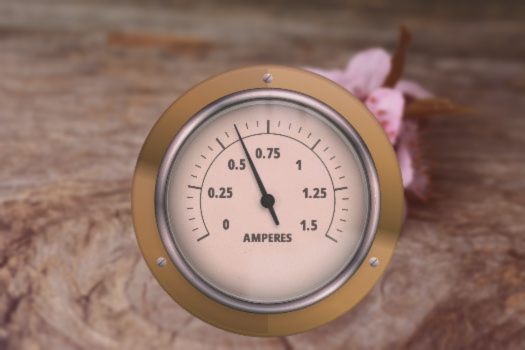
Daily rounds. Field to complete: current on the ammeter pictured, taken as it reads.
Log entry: 0.6 A
